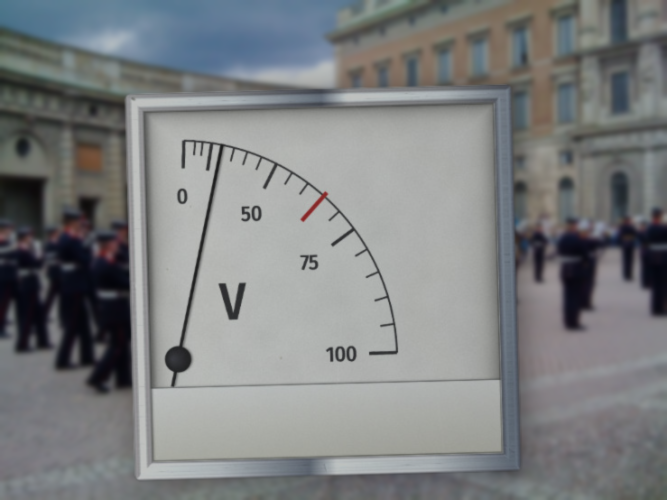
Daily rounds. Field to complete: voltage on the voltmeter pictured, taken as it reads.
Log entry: 30 V
